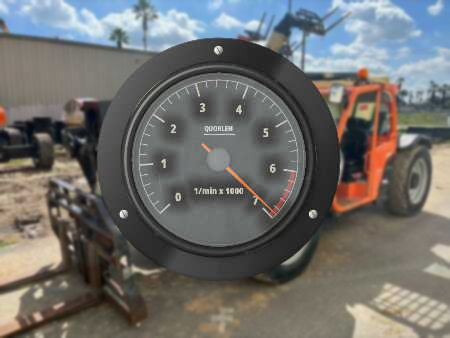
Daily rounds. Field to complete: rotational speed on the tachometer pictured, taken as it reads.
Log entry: 6900 rpm
